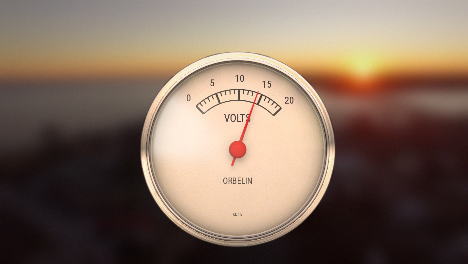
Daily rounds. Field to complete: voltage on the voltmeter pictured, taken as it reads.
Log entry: 14 V
